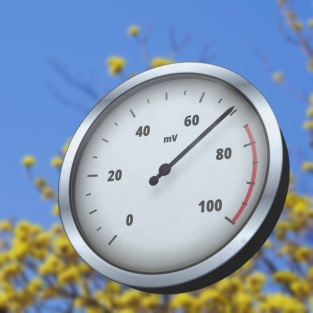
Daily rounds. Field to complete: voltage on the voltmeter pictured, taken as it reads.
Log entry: 70 mV
